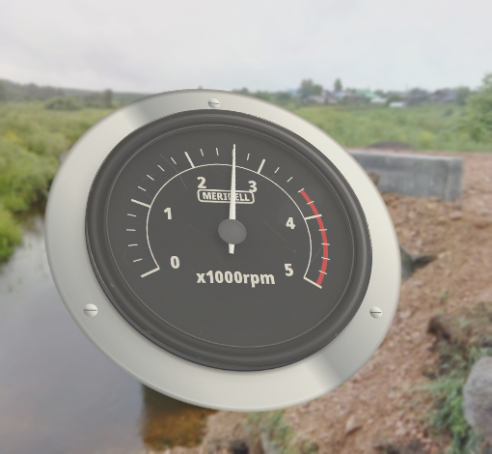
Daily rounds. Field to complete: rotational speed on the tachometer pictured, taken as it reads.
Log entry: 2600 rpm
